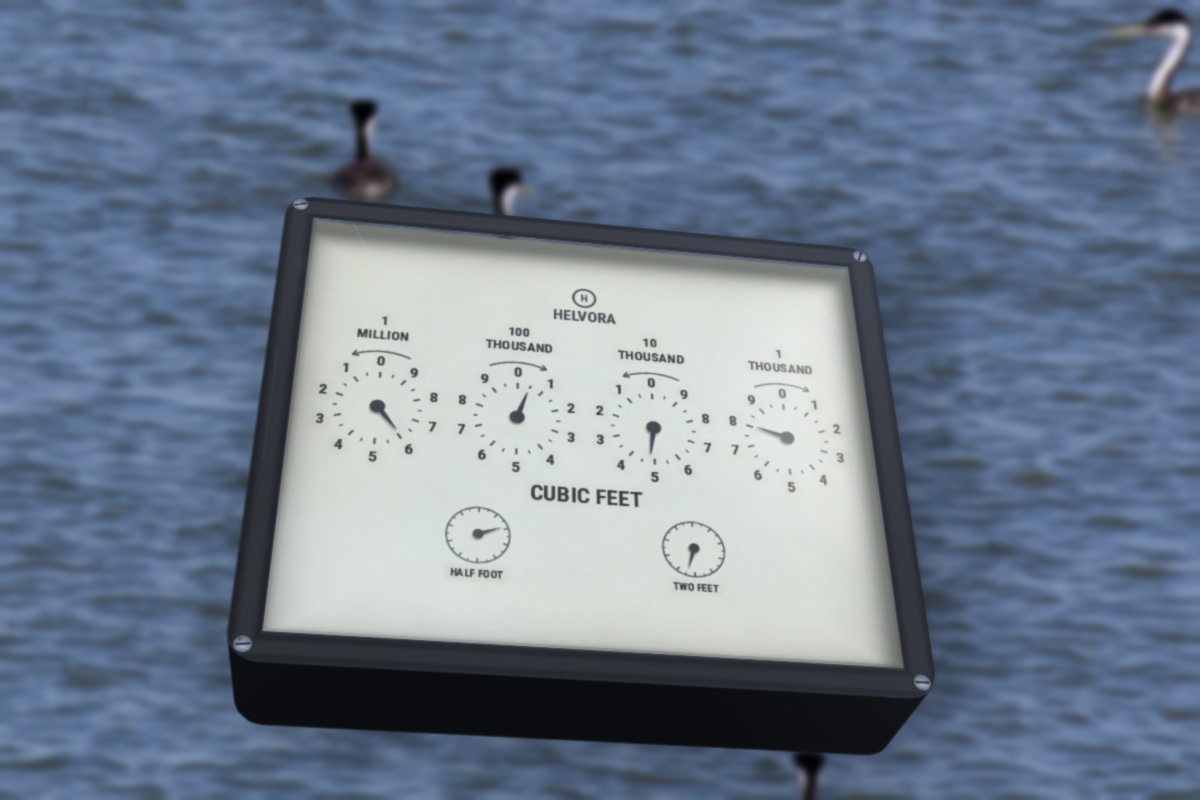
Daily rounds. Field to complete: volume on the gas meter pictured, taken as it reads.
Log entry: 604800 ft³
